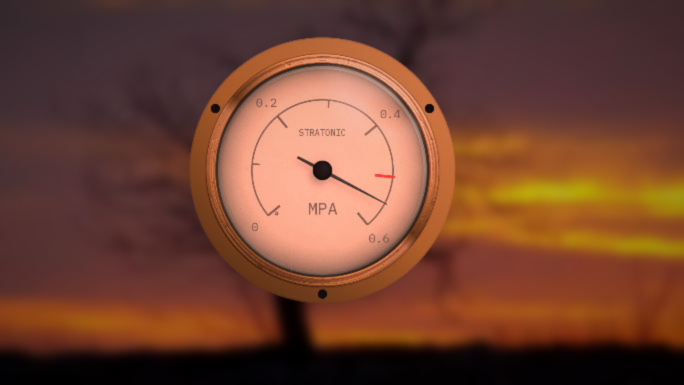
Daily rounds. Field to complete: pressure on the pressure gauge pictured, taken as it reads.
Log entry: 0.55 MPa
